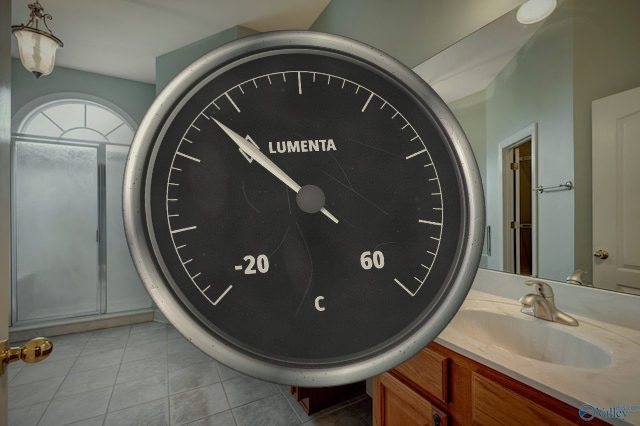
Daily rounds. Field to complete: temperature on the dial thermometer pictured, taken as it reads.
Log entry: 6 °C
